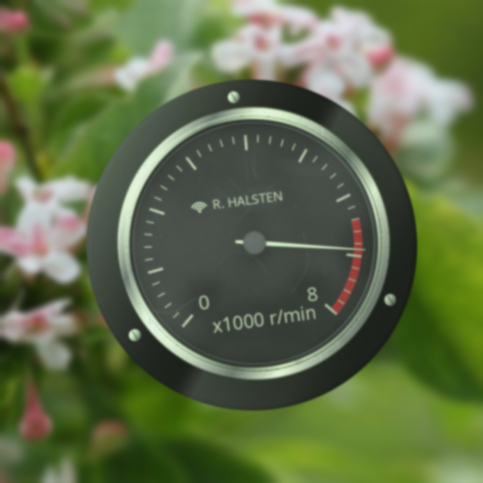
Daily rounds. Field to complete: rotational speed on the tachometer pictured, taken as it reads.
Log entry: 6900 rpm
